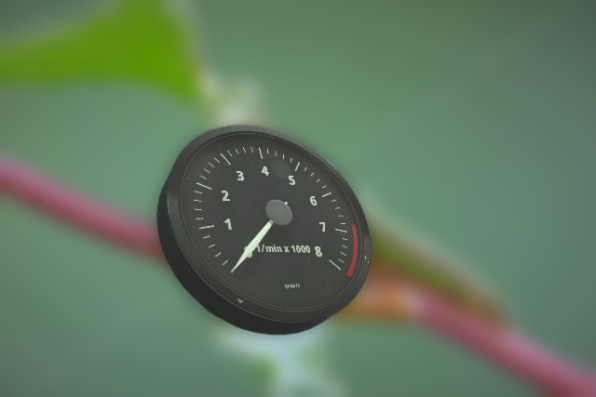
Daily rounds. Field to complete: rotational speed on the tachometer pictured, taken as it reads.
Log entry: 0 rpm
